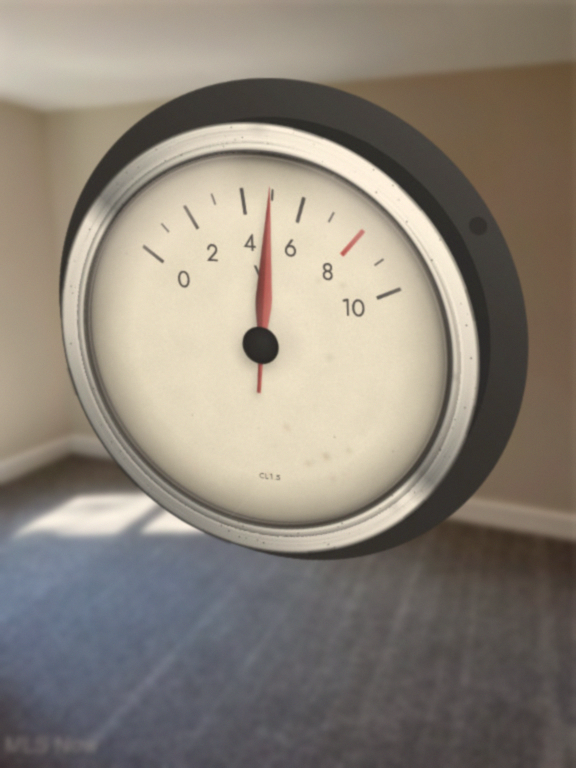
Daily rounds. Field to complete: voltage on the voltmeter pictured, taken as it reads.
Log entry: 5 V
